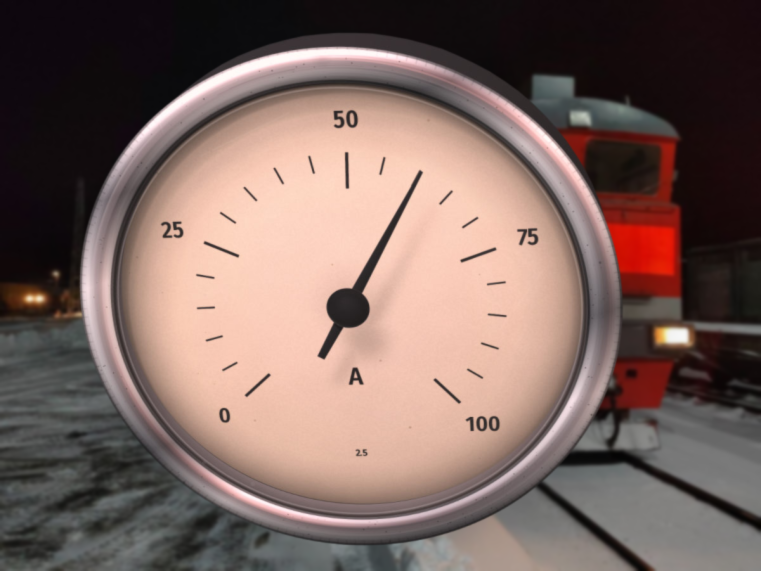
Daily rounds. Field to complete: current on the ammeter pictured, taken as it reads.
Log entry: 60 A
